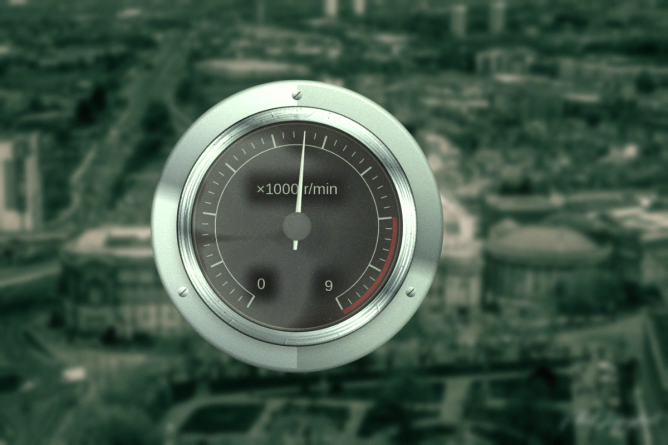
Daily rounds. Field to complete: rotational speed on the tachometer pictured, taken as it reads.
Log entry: 4600 rpm
